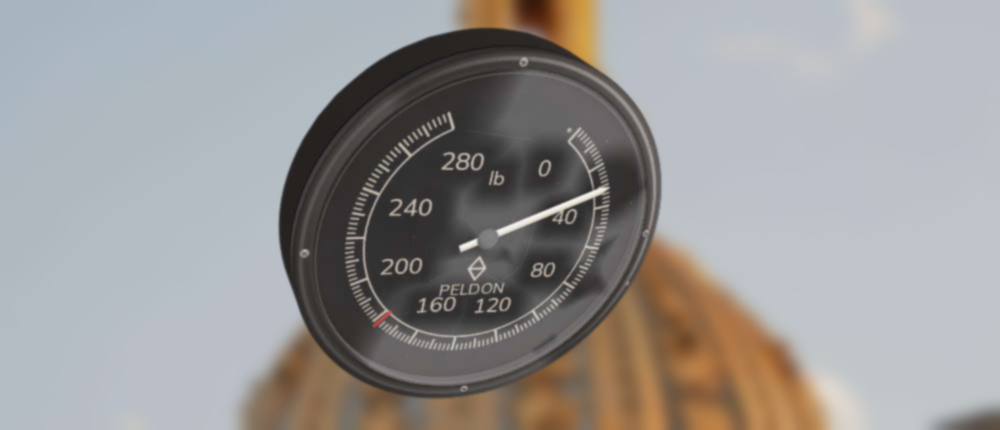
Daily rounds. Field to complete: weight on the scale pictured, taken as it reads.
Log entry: 30 lb
